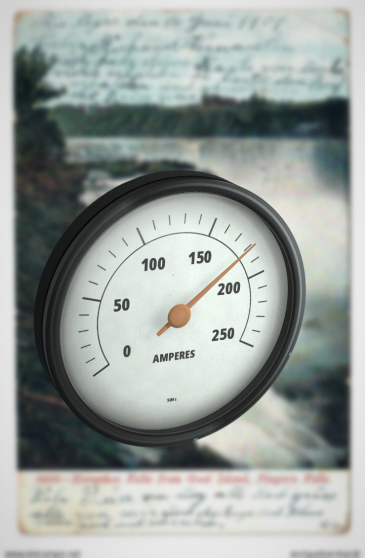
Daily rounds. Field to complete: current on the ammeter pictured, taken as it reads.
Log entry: 180 A
